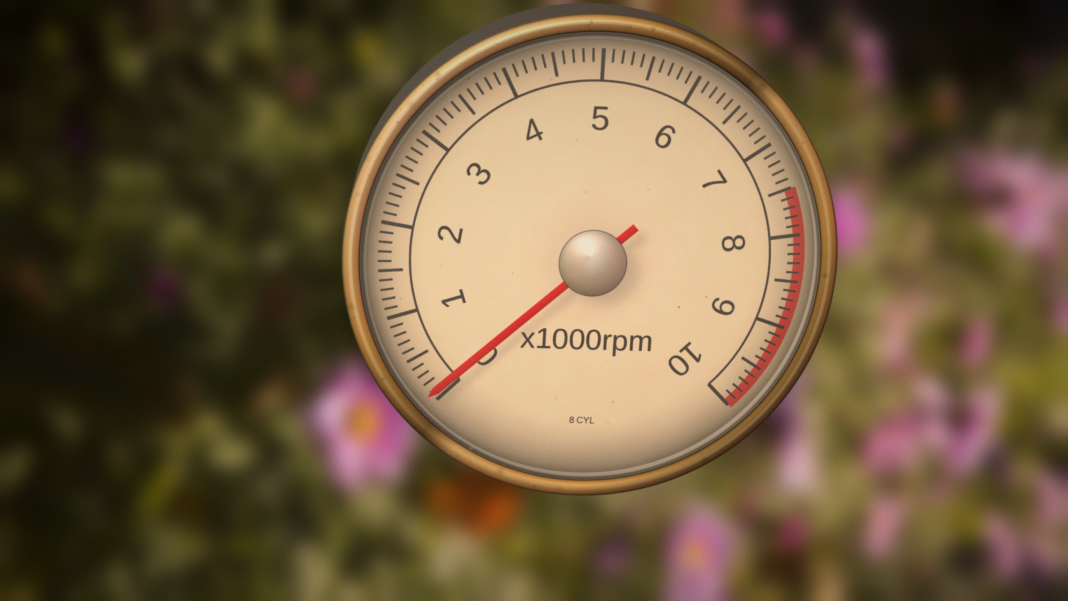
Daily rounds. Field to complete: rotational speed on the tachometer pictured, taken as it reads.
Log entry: 100 rpm
